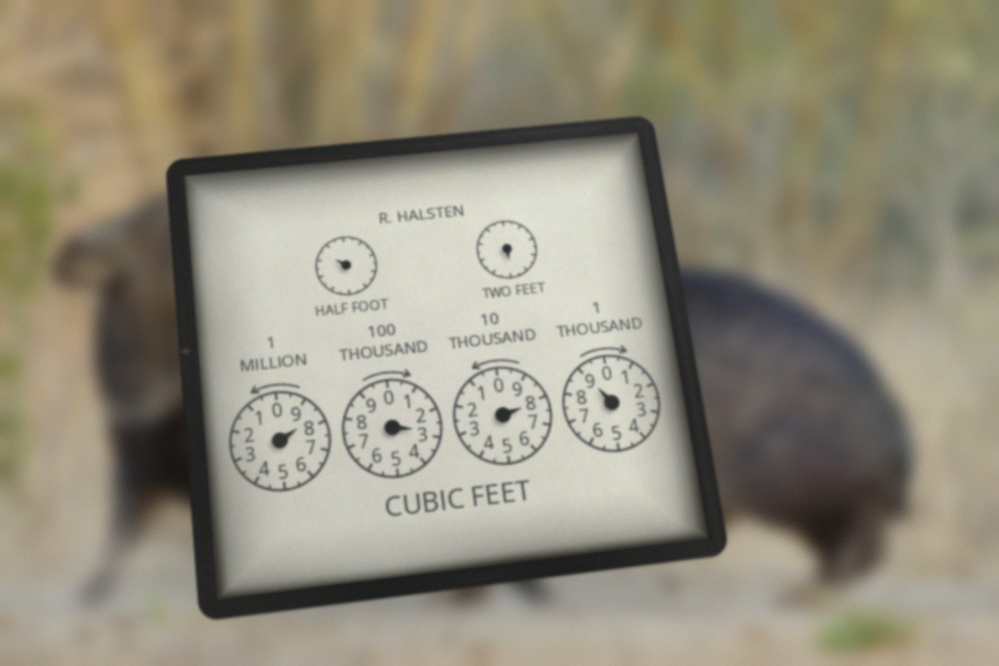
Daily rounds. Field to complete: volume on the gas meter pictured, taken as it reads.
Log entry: 827900 ft³
